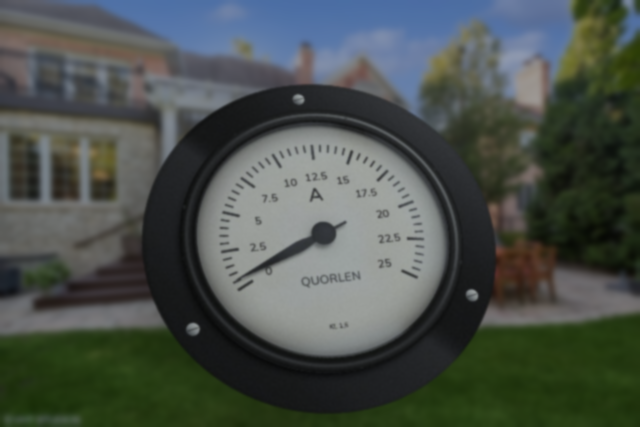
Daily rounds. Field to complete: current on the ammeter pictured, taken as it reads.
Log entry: 0.5 A
